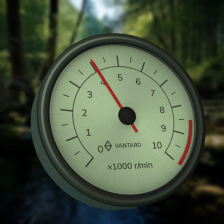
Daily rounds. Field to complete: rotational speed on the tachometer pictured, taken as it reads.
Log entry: 4000 rpm
